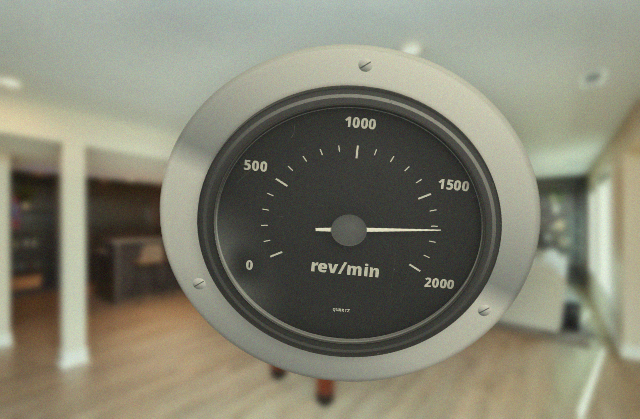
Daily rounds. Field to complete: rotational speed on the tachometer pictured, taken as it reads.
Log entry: 1700 rpm
